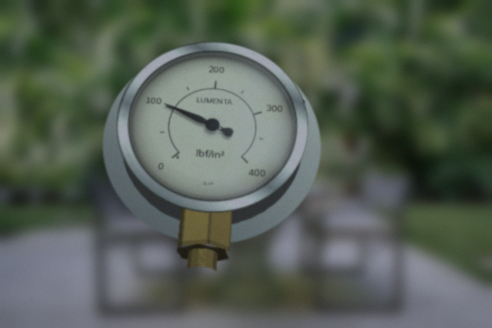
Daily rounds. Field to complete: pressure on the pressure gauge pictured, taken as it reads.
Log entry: 100 psi
